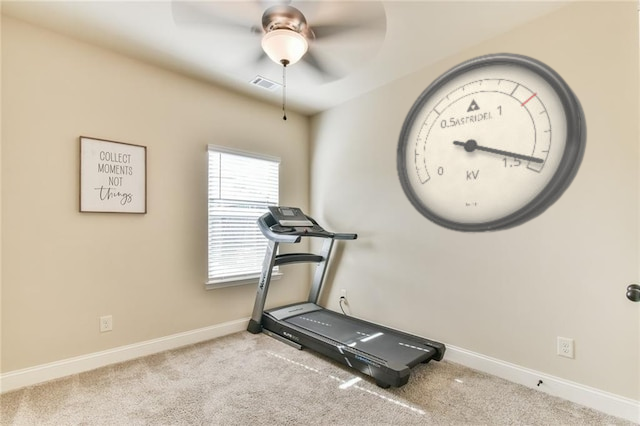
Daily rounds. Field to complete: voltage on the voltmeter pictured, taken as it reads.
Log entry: 1.45 kV
